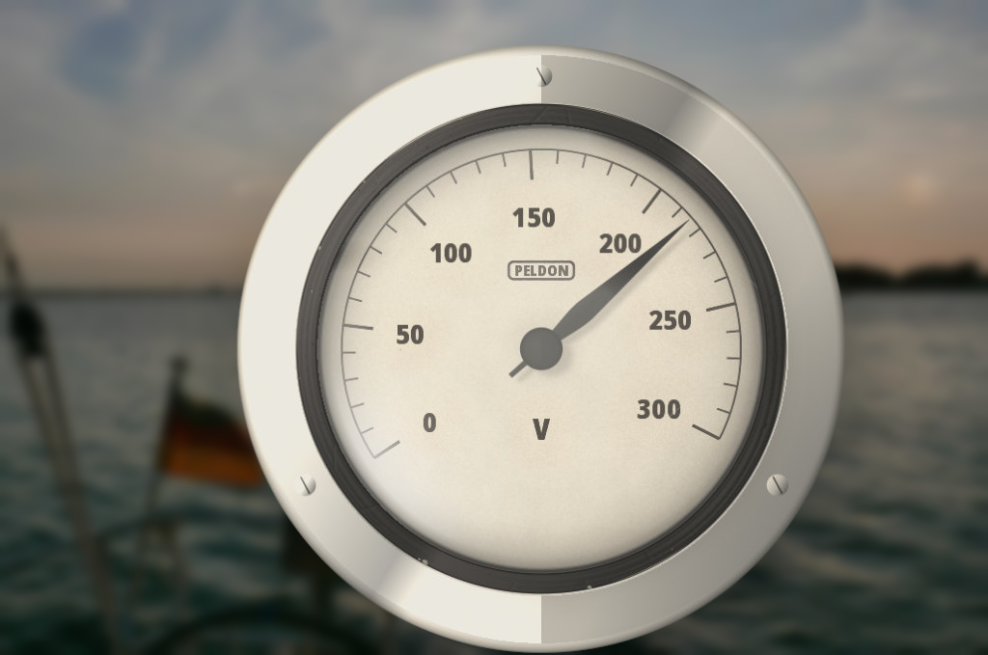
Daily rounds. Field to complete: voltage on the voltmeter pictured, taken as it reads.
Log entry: 215 V
